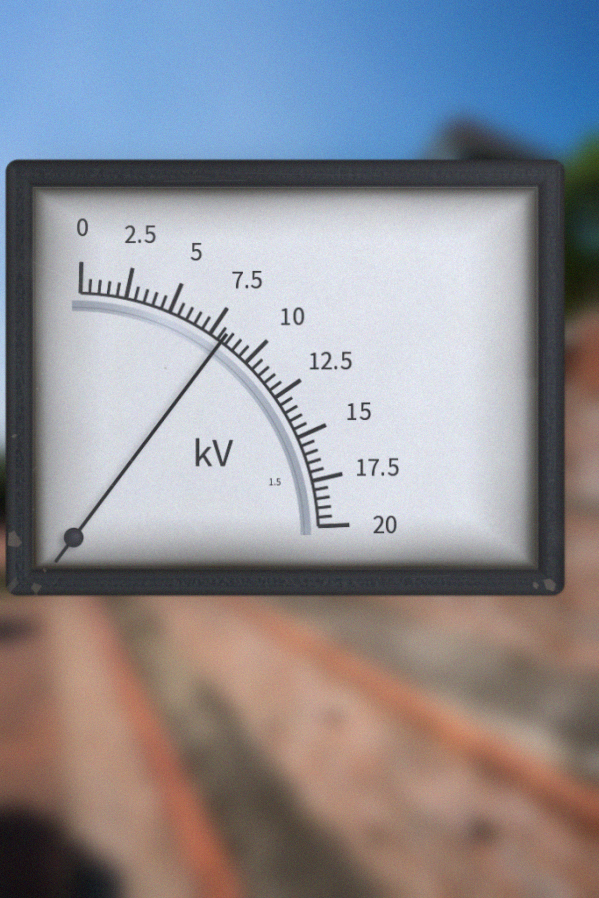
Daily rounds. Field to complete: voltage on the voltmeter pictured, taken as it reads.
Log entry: 8.25 kV
